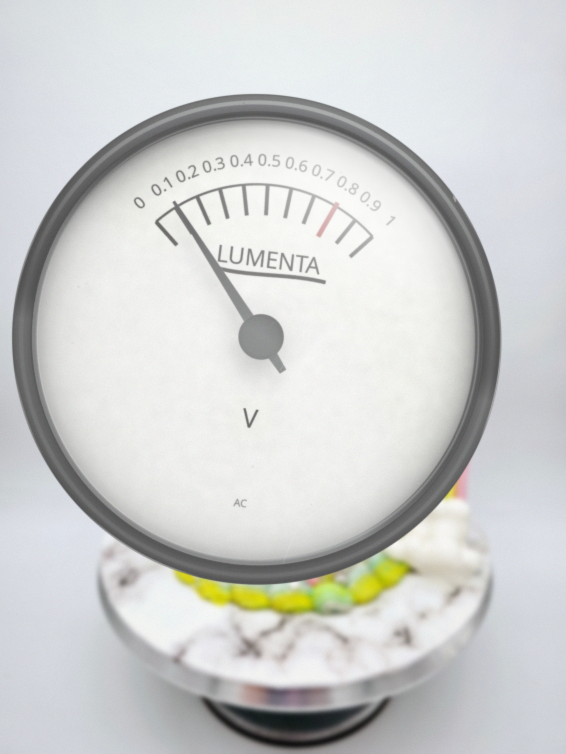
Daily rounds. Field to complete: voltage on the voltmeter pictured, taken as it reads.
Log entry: 0.1 V
